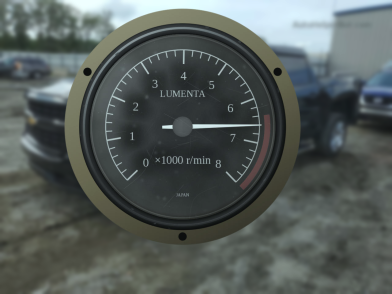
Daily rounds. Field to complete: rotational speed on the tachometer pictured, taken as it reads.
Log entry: 6600 rpm
